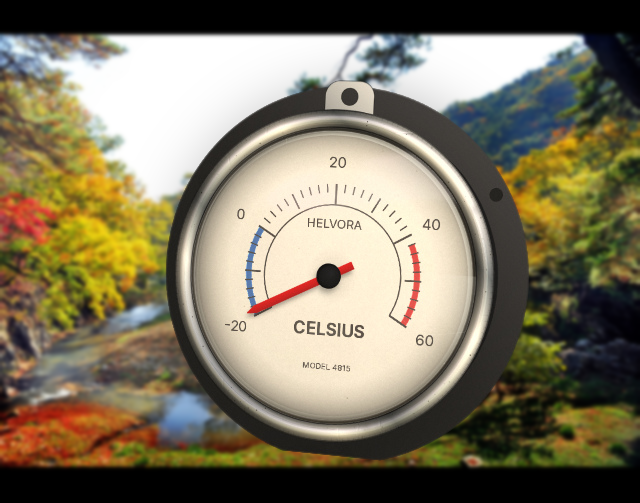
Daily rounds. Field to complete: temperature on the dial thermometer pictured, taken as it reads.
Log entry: -19 °C
